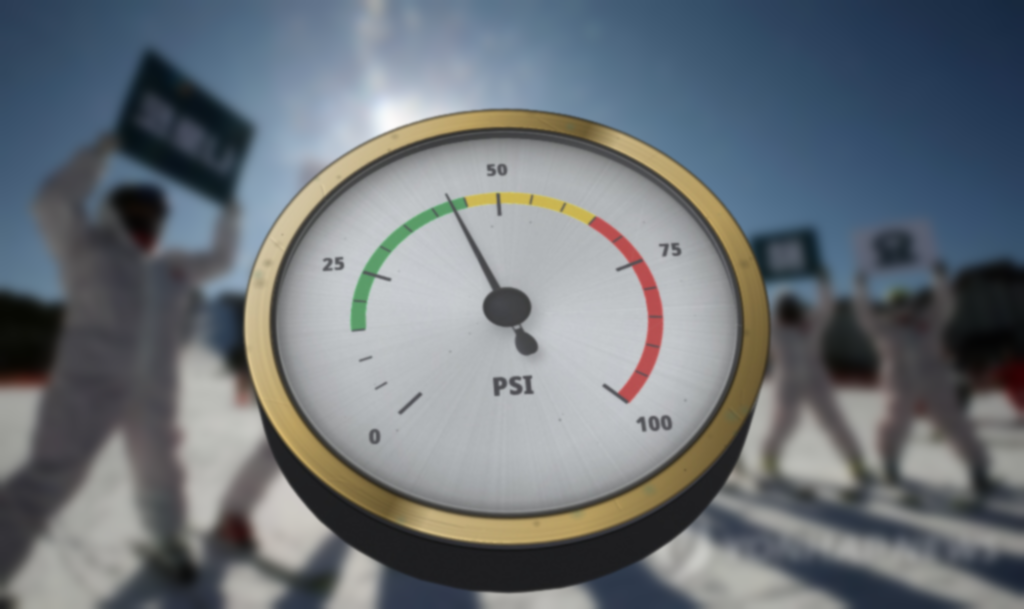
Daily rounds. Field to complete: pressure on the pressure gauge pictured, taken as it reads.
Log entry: 42.5 psi
